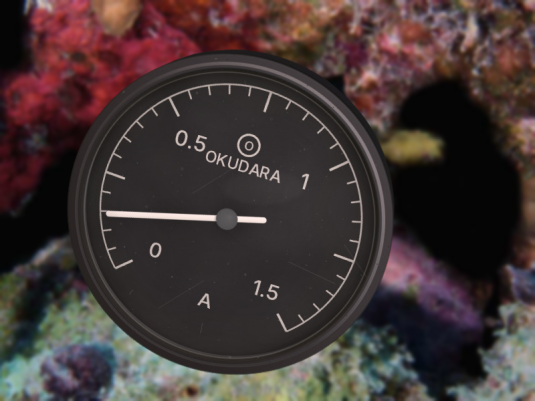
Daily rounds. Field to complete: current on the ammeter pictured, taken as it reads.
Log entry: 0.15 A
